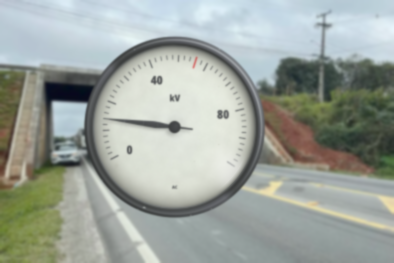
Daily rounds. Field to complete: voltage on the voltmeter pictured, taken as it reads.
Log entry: 14 kV
